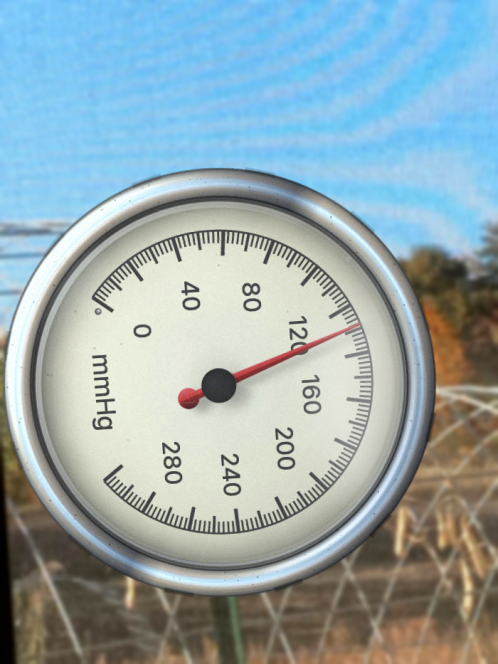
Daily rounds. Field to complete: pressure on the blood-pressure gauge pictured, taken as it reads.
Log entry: 128 mmHg
